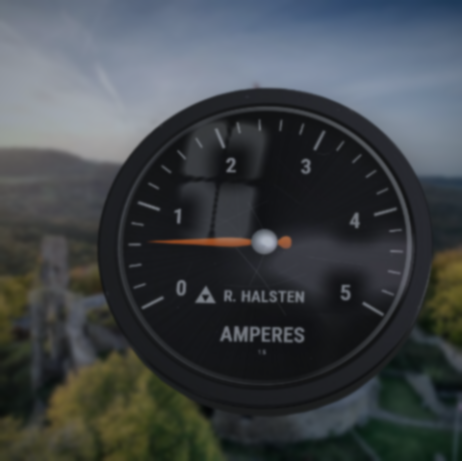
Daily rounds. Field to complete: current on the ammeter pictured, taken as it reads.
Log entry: 0.6 A
